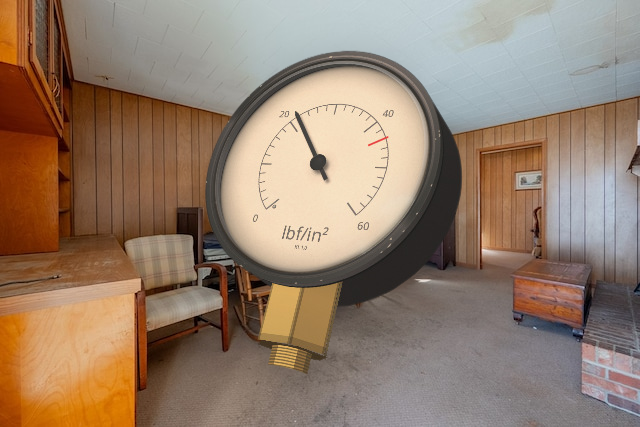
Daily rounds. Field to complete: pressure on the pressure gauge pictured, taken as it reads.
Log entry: 22 psi
